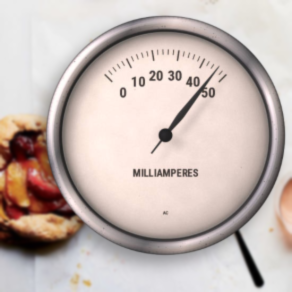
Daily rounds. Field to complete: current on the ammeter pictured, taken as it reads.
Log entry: 46 mA
